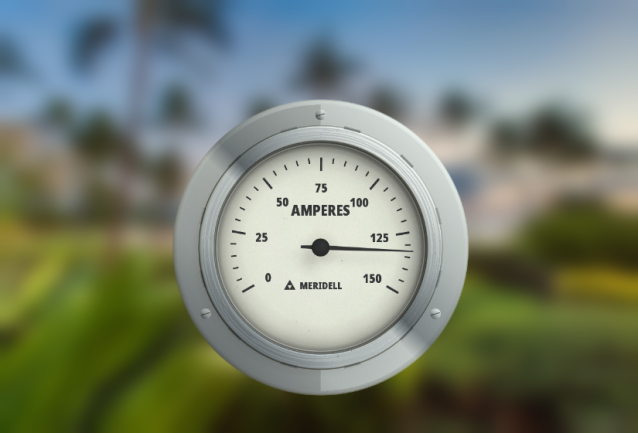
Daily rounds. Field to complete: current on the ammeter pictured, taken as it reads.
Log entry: 132.5 A
